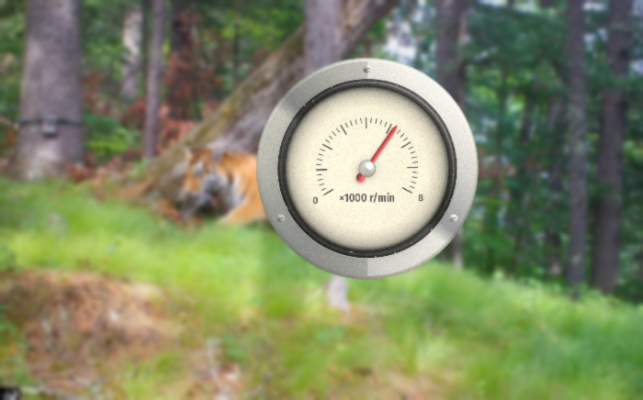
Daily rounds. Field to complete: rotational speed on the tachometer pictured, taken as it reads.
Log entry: 5200 rpm
